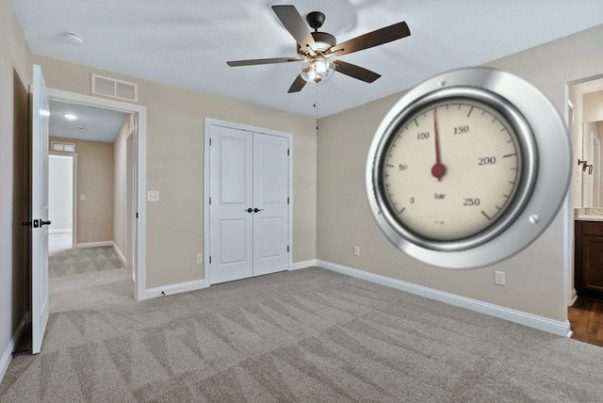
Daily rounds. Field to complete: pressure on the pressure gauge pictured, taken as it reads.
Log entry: 120 bar
